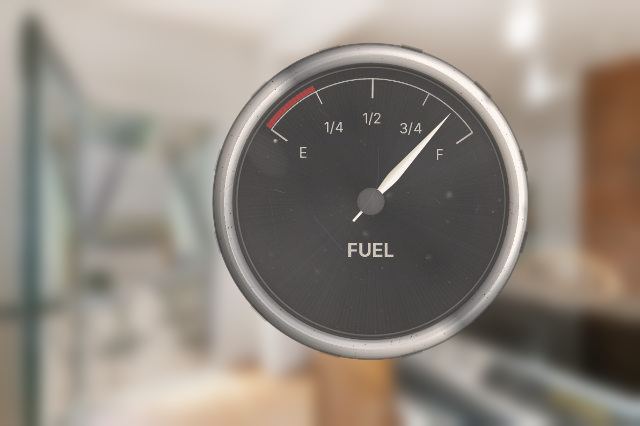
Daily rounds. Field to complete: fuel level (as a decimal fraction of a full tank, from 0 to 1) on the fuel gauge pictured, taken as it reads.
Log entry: 0.875
